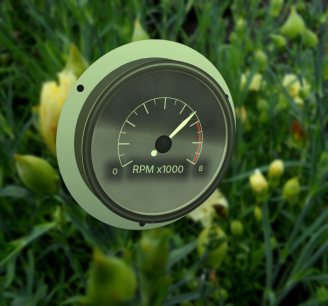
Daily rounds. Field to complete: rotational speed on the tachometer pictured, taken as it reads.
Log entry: 5500 rpm
